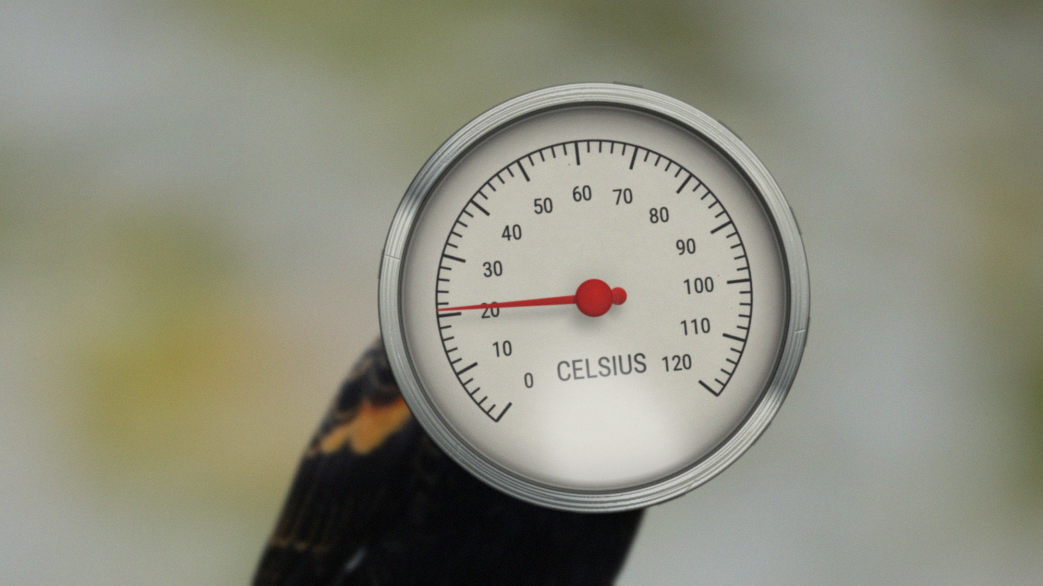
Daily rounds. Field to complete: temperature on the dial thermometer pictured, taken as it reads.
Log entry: 21 °C
